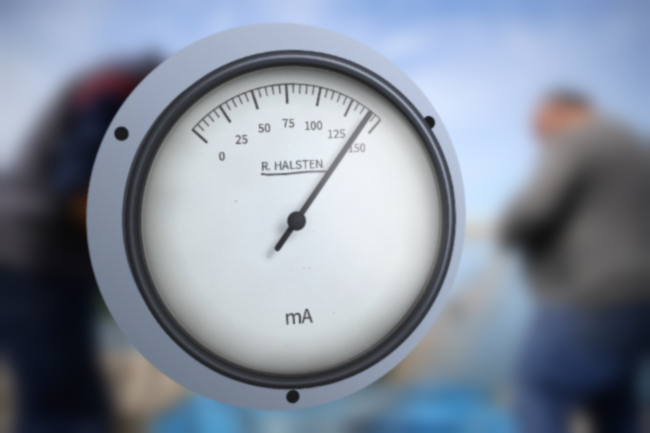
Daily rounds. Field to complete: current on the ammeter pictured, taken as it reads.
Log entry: 140 mA
